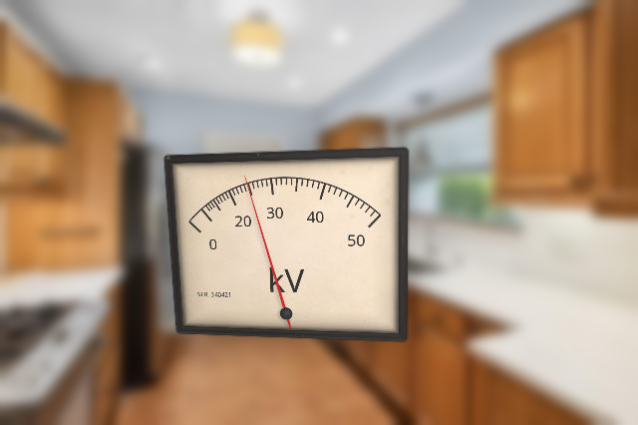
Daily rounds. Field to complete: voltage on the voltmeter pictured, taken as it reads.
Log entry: 25 kV
